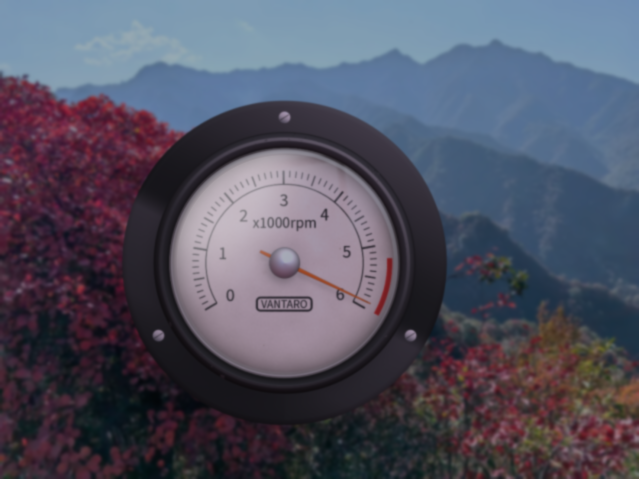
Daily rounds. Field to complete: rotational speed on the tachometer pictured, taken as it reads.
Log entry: 5900 rpm
